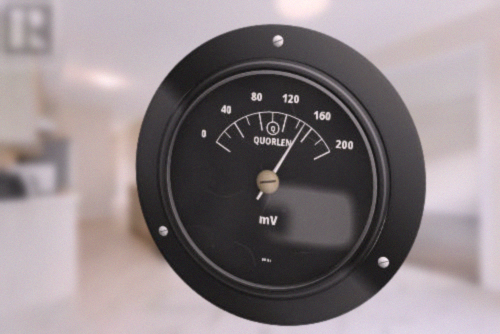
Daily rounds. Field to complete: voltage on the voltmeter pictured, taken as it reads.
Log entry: 150 mV
